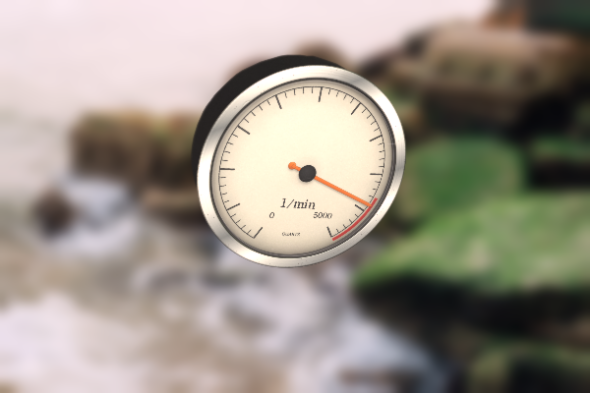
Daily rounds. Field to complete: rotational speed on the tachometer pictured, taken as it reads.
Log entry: 4400 rpm
